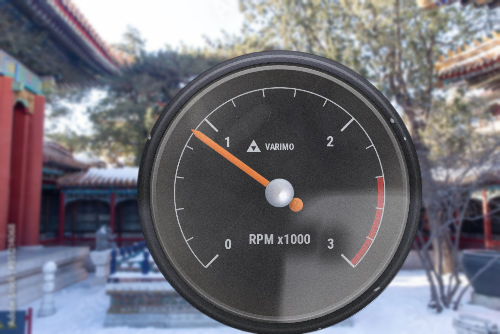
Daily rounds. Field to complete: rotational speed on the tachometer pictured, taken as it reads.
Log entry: 900 rpm
